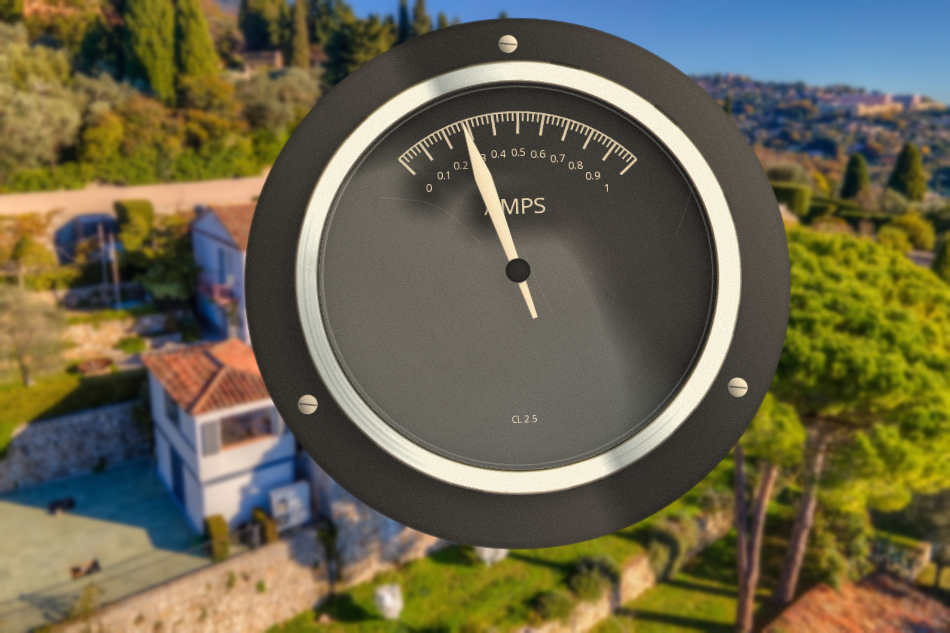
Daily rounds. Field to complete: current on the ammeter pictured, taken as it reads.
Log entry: 0.28 A
